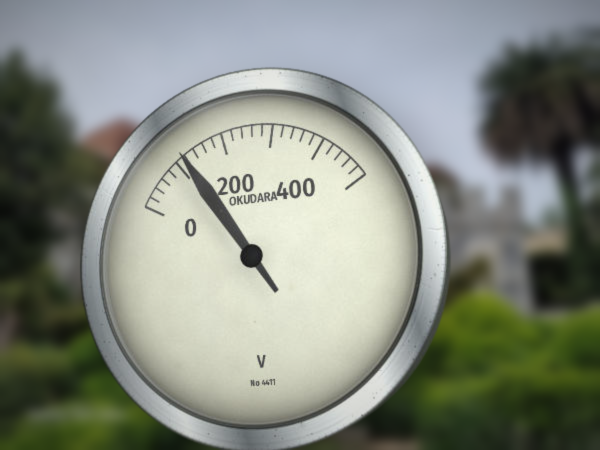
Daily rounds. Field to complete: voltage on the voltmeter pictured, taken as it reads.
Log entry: 120 V
